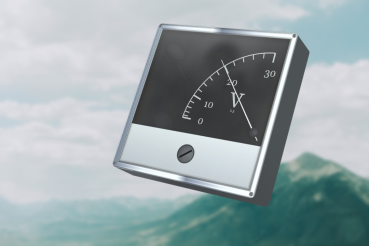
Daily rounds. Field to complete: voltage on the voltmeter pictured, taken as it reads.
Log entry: 20 V
